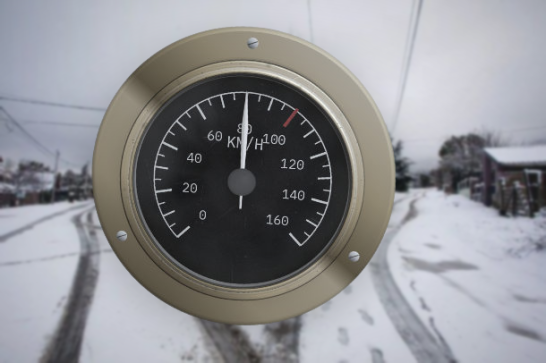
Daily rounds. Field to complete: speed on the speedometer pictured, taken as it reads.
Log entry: 80 km/h
